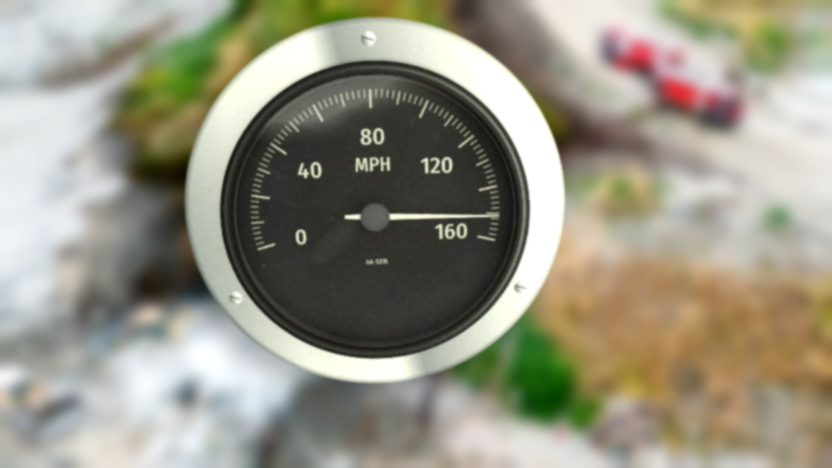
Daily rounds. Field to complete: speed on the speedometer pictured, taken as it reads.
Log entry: 150 mph
